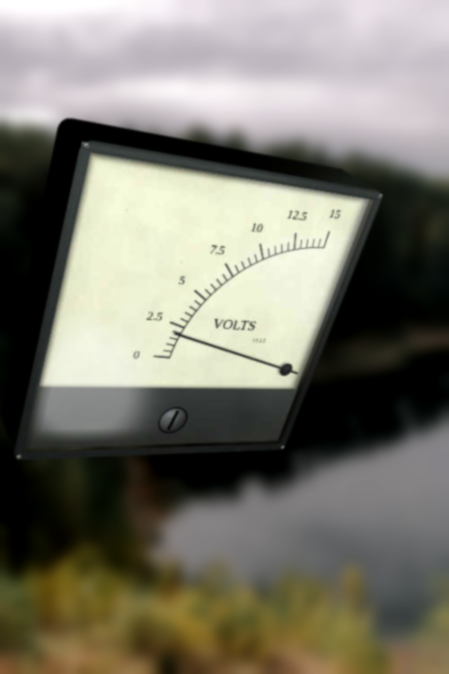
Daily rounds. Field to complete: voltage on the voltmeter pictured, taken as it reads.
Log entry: 2 V
